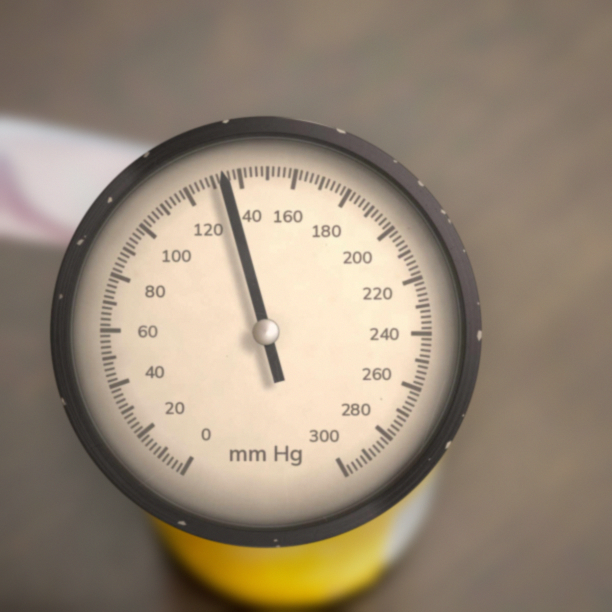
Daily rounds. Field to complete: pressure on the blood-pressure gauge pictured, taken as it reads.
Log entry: 134 mmHg
